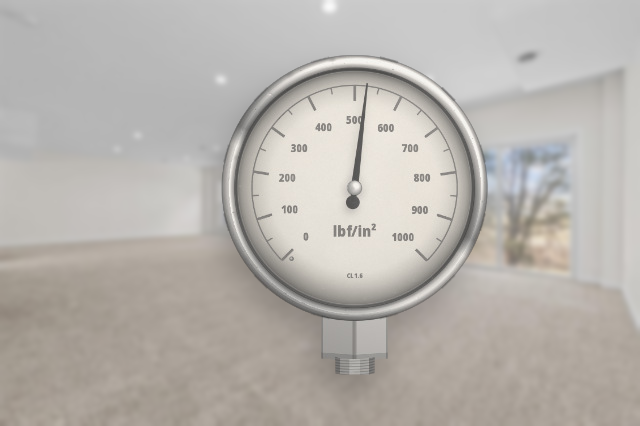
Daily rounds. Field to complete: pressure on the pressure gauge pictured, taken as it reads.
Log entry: 525 psi
